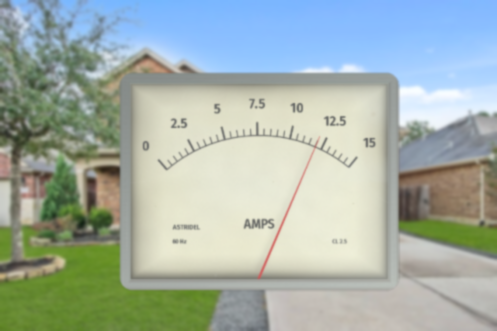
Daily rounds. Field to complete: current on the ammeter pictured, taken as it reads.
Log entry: 12 A
